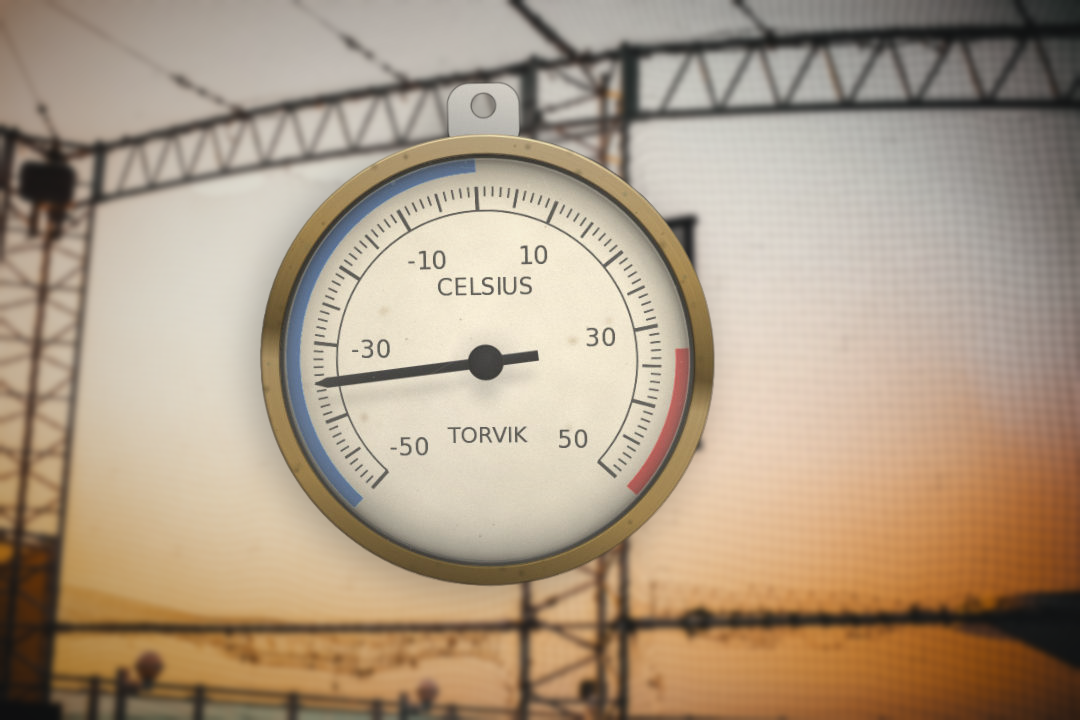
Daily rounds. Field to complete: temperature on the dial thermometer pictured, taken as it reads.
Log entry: -35 °C
